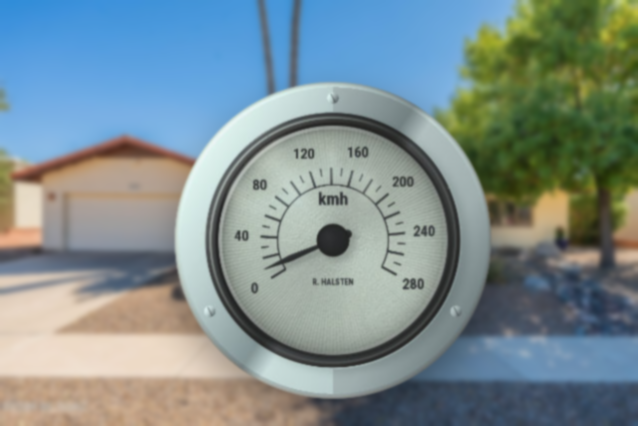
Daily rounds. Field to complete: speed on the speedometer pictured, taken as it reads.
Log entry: 10 km/h
